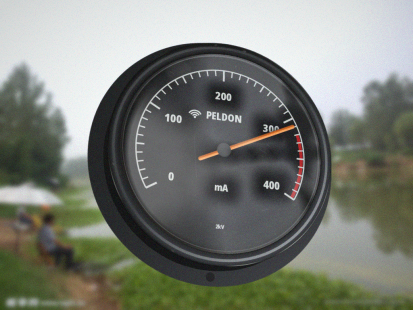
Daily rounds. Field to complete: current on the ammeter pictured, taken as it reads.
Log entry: 310 mA
